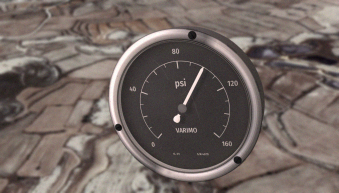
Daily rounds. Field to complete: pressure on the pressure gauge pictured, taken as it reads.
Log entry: 100 psi
